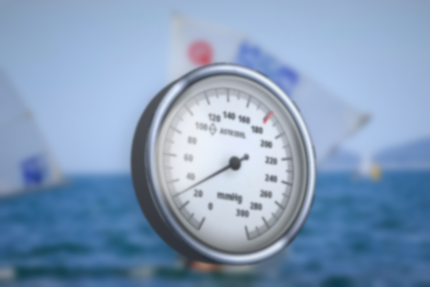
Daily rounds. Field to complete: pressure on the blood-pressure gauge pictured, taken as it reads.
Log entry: 30 mmHg
